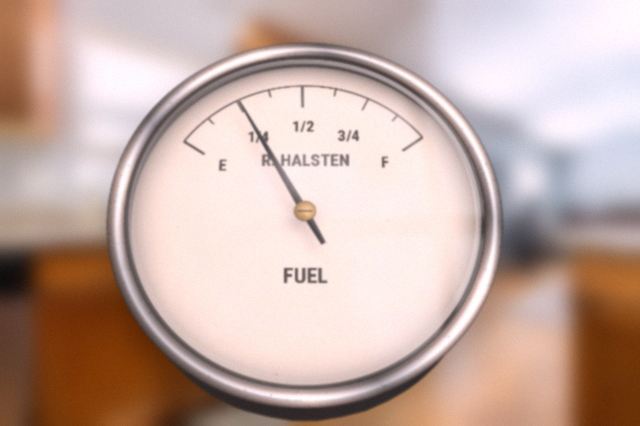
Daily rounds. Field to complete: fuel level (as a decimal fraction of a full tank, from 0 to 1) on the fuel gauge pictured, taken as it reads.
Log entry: 0.25
